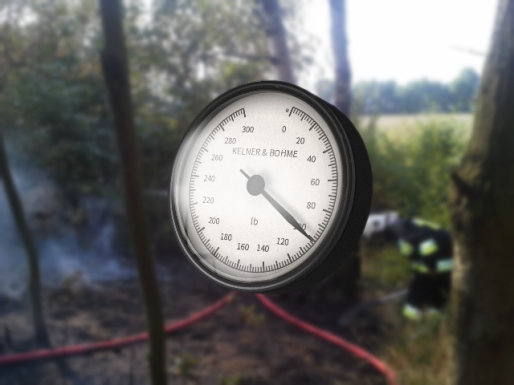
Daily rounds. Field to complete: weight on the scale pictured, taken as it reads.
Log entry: 100 lb
